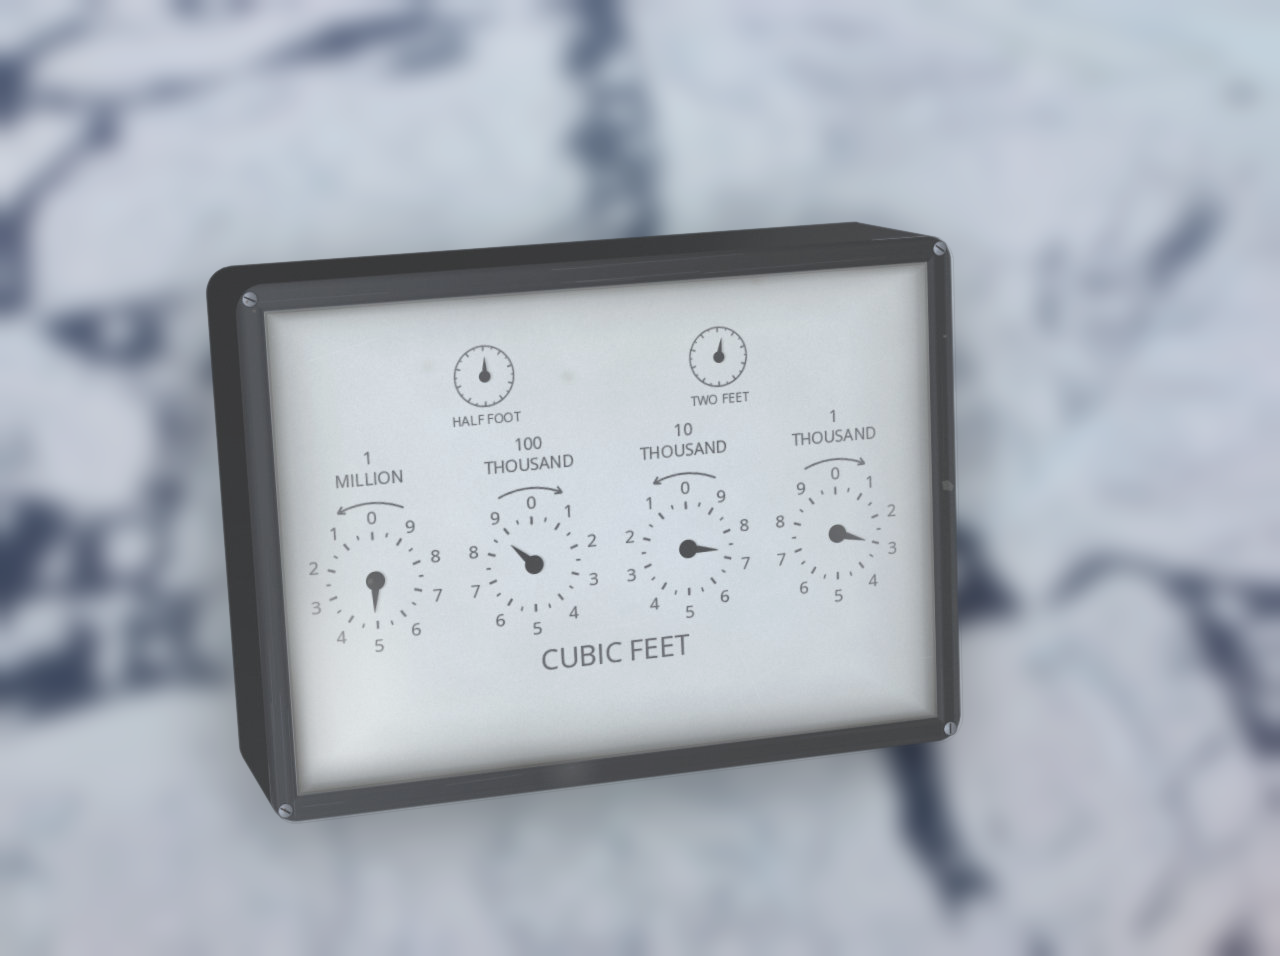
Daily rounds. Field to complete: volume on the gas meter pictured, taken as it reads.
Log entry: 487300 ft³
